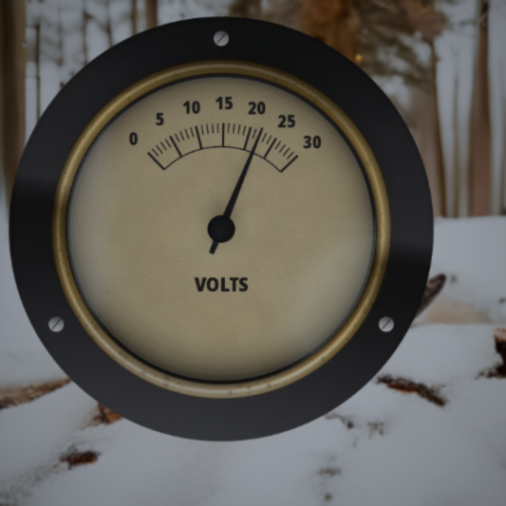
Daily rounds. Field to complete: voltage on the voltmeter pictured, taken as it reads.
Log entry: 22 V
